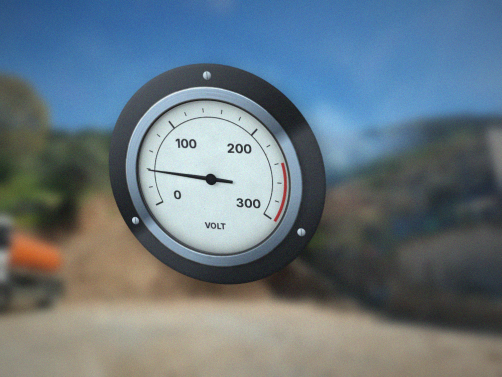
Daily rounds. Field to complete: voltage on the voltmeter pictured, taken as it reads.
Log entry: 40 V
